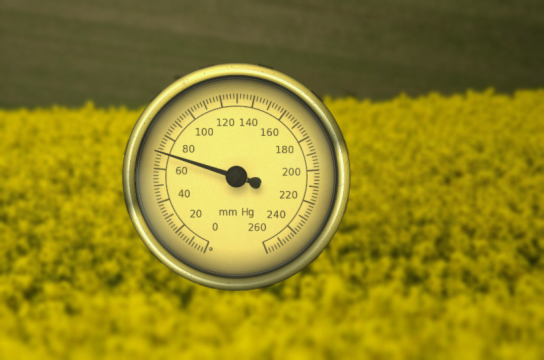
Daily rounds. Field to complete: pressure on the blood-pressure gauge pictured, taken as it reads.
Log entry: 70 mmHg
